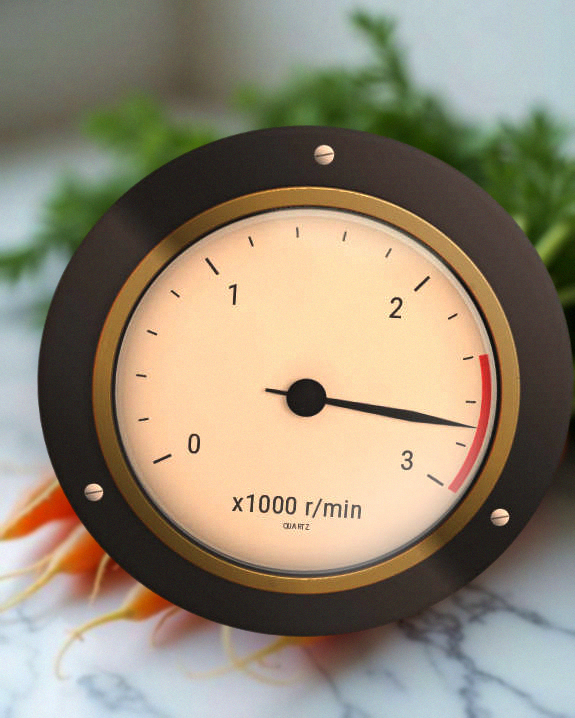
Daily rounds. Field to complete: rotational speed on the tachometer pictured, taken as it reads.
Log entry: 2700 rpm
